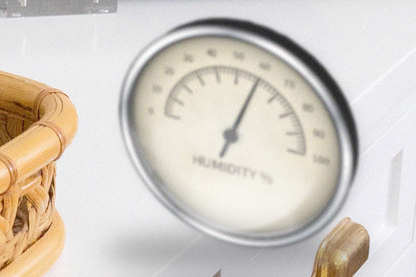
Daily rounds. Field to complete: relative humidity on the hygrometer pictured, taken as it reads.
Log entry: 60 %
